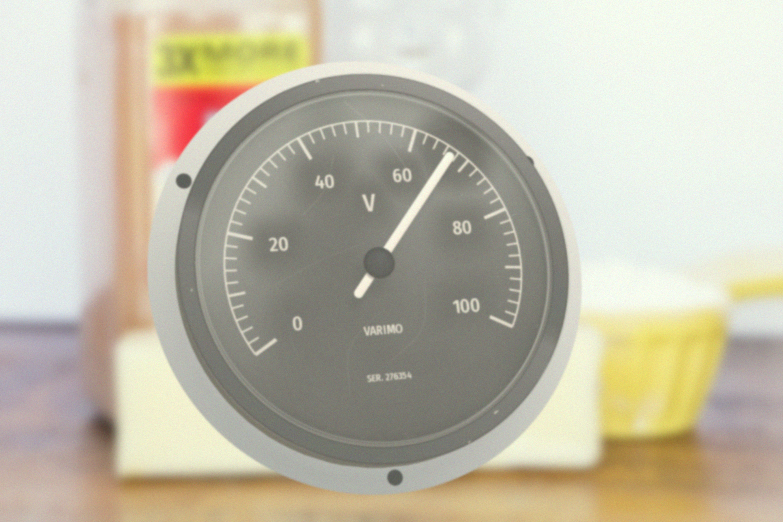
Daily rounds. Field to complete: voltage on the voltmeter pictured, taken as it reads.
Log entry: 67 V
